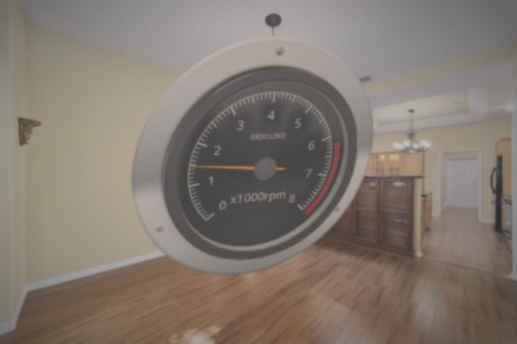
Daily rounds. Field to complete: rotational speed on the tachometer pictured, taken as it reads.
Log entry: 1500 rpm
